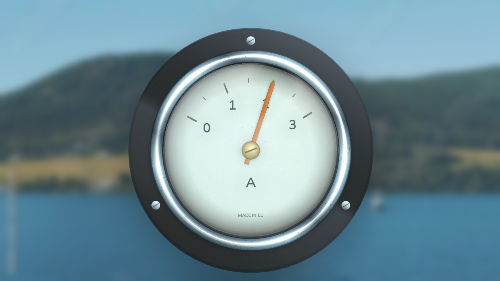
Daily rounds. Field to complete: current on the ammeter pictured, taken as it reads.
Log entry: 2 A
